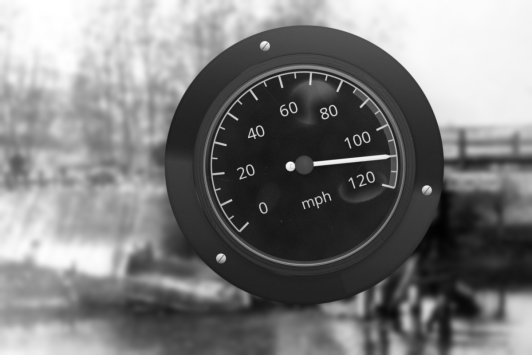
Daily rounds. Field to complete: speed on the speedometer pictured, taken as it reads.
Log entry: 110 mph
